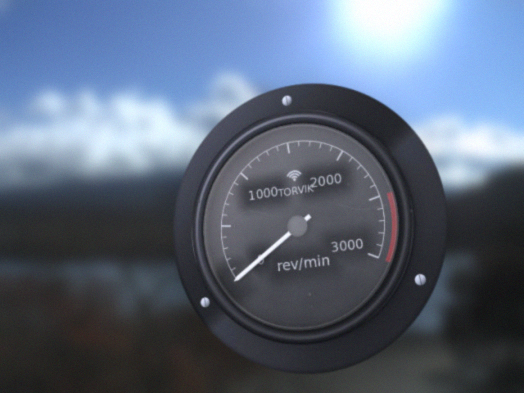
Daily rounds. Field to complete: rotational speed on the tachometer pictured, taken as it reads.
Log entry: 0 rpm
